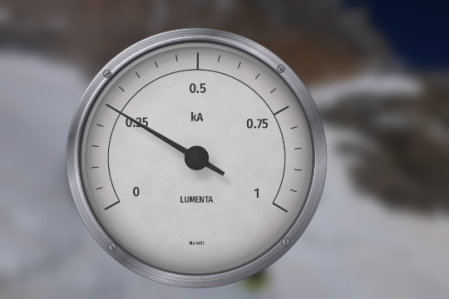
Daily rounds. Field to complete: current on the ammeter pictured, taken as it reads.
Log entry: 0.25 kA
